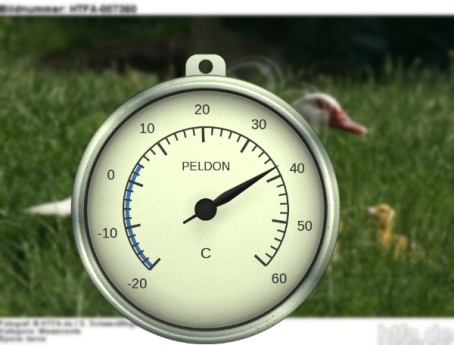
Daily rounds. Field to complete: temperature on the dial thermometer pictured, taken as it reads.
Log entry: 38 °C
